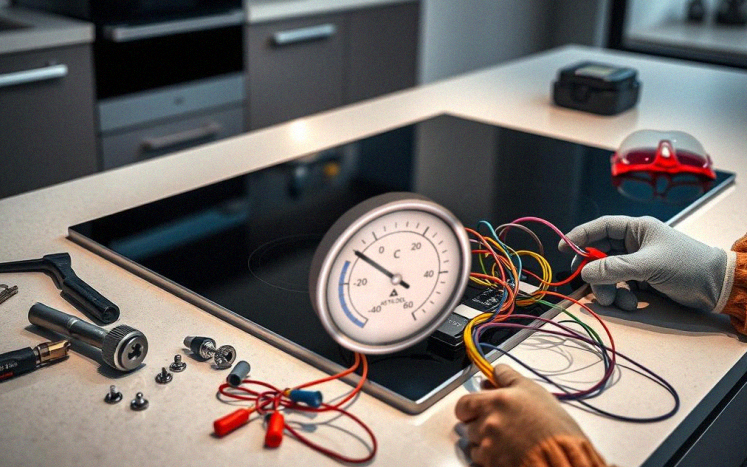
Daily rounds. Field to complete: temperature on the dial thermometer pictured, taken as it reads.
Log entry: -8 °C
